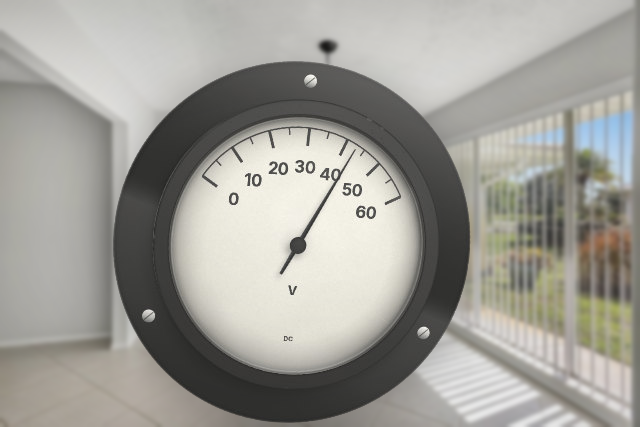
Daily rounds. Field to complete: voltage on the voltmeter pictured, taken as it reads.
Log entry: 42.5 V
